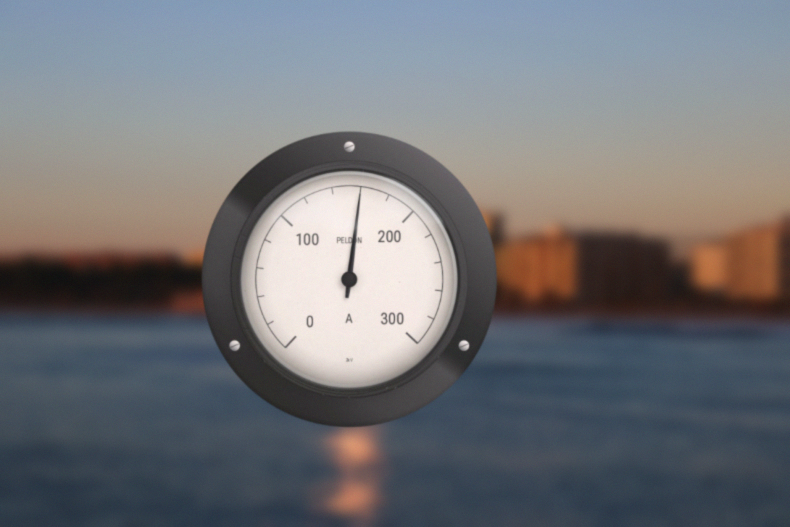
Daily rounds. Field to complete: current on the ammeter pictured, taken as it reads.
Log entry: 160 A
